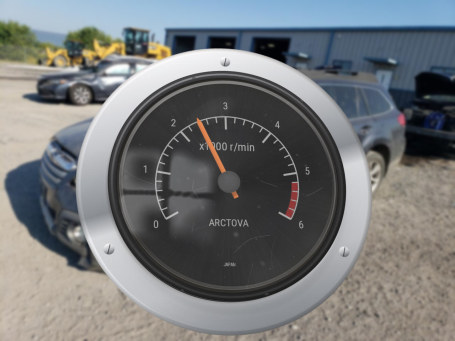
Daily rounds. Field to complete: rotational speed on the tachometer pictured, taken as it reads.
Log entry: 2400 rpm
